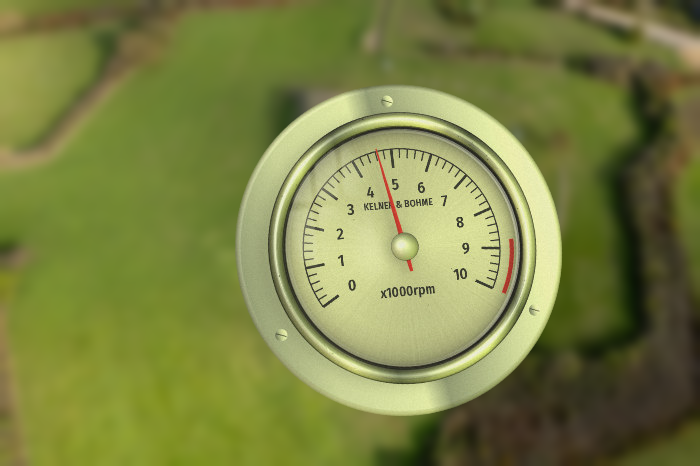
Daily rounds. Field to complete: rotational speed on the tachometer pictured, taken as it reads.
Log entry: 4600 rpm
